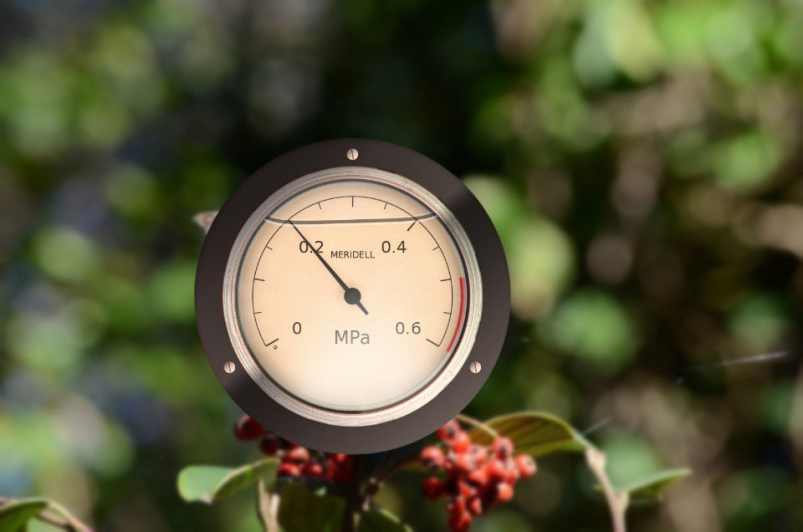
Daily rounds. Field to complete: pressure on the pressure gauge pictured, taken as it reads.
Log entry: 0.2 MPa
